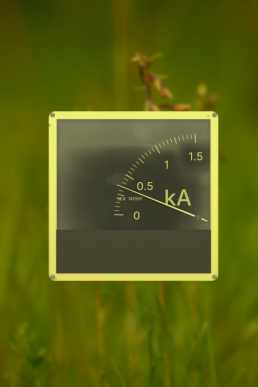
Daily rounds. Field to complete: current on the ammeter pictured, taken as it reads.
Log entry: 0.35 kA
